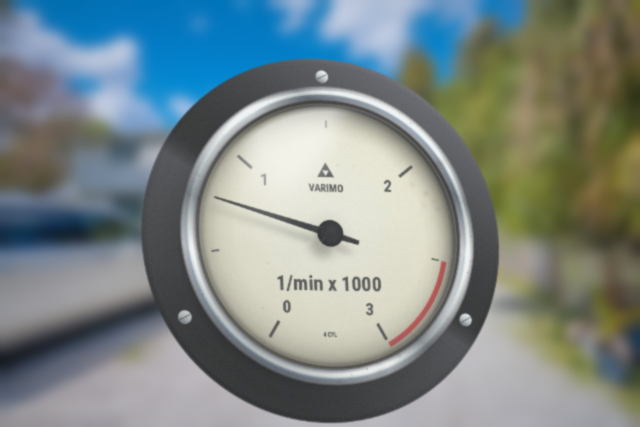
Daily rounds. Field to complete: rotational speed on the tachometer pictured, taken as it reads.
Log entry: 750 rpm
